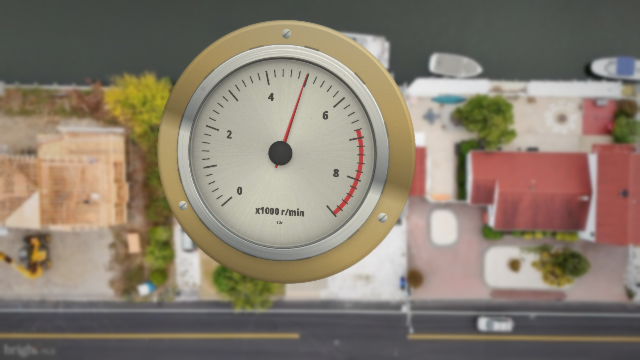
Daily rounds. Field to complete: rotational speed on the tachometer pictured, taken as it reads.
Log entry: 5000 rpm
